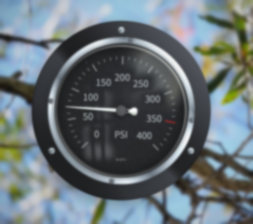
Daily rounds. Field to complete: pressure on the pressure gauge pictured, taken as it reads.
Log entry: 70 psi
